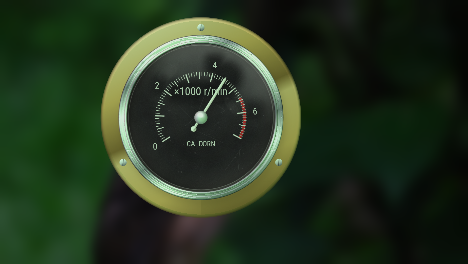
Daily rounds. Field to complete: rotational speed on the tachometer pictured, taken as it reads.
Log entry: 4500 rpm
